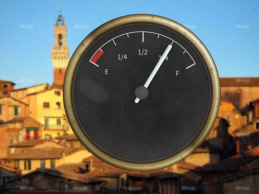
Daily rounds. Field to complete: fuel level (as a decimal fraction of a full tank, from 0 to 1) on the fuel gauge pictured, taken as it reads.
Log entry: 0.75
